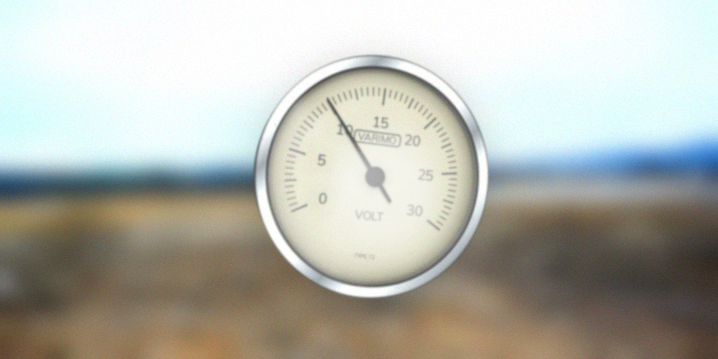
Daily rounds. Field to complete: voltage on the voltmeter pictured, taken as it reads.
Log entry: 10 V
